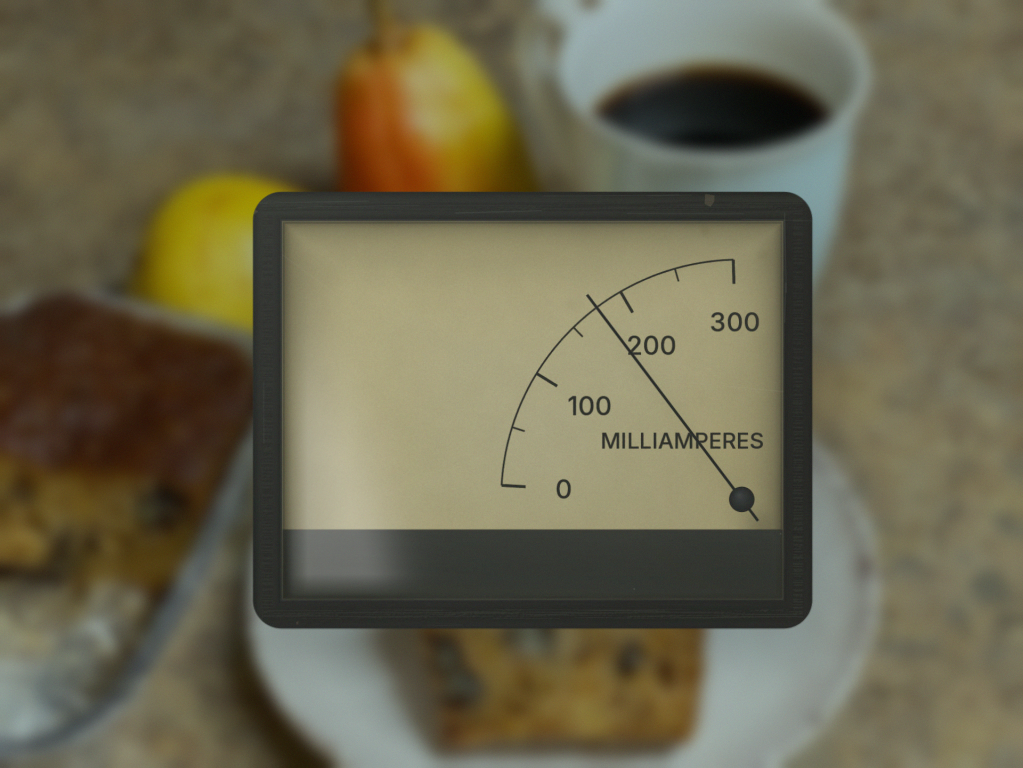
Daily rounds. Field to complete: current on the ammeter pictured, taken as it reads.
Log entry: 175 mA
